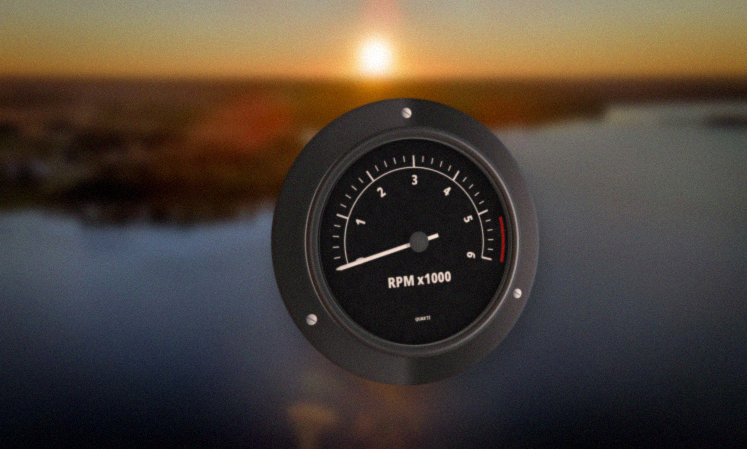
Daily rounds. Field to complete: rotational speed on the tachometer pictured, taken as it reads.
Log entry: 0 rpm
